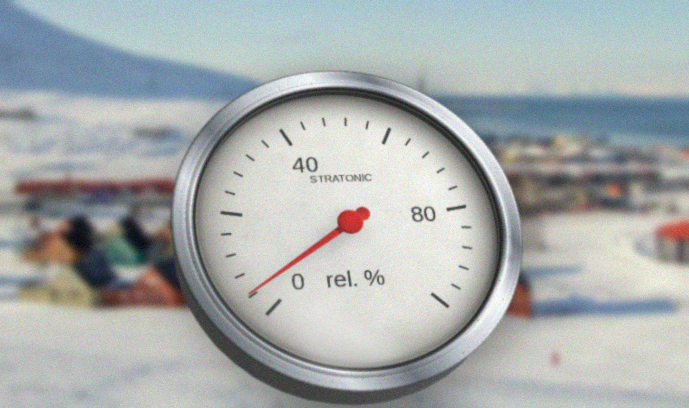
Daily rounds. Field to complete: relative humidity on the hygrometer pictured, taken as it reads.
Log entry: 4 %
